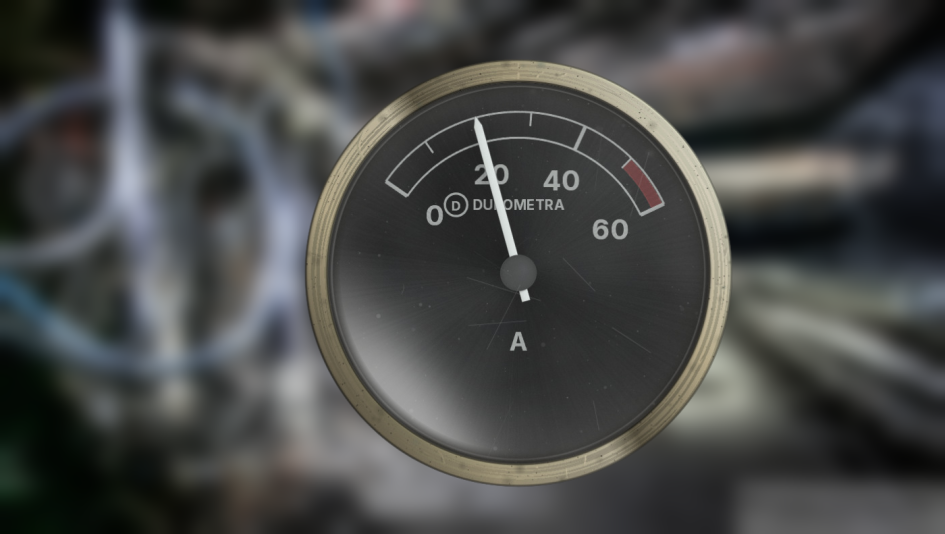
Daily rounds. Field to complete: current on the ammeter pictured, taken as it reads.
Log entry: 20 A
